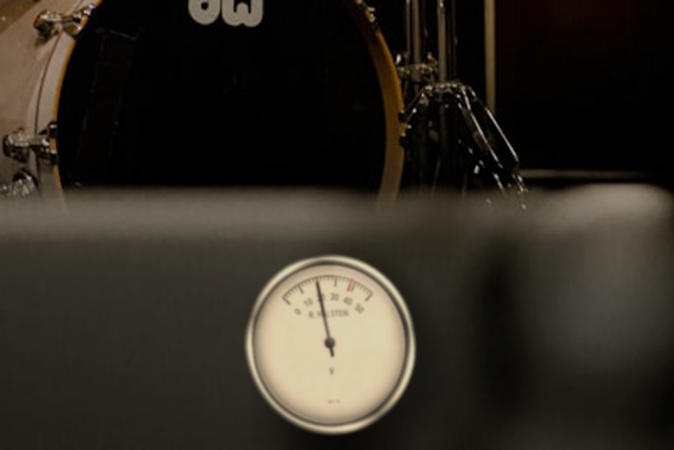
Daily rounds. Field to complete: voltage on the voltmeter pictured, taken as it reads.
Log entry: 20 V
